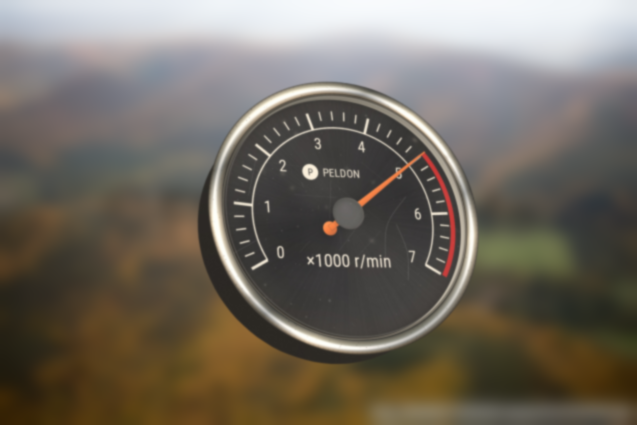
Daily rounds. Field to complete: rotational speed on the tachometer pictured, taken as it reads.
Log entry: 5000 rpm
